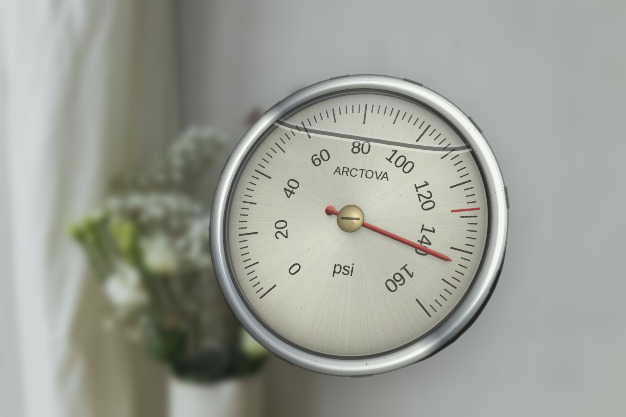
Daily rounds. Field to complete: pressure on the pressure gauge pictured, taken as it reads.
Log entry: 144 psi
